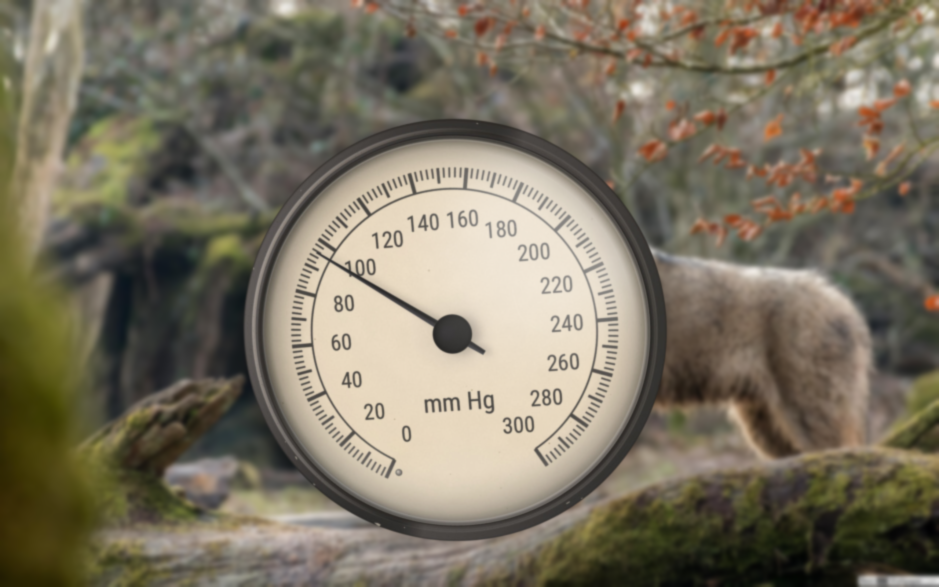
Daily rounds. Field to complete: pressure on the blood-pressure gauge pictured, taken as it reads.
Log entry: 96 mmHg
